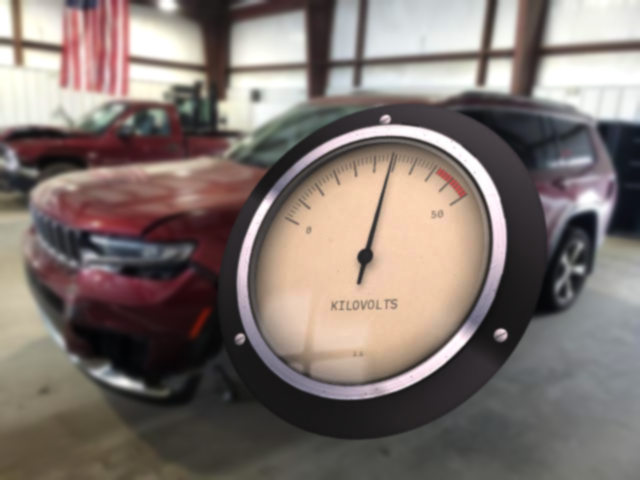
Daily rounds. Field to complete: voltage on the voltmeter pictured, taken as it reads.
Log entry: 30 kV
